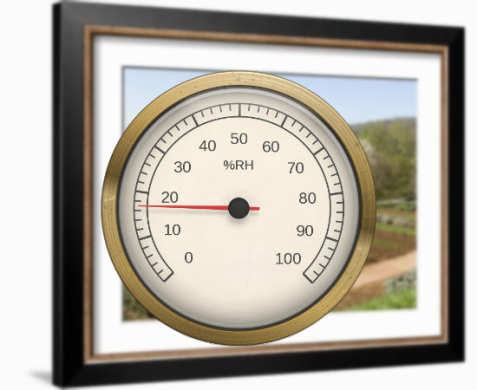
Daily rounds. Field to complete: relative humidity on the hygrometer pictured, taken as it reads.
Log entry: 17 %
